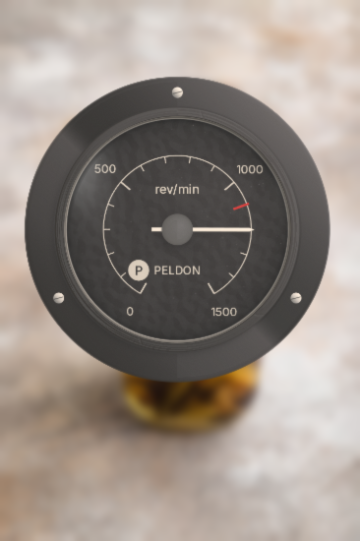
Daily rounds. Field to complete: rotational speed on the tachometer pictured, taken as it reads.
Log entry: 1200 rpm
